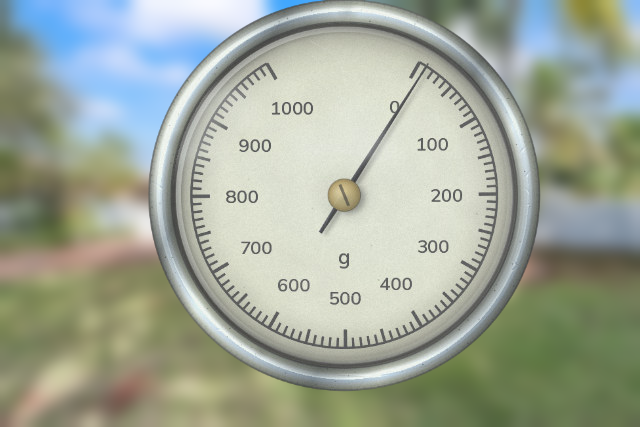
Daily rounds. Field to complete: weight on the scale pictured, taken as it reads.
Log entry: 10 g
